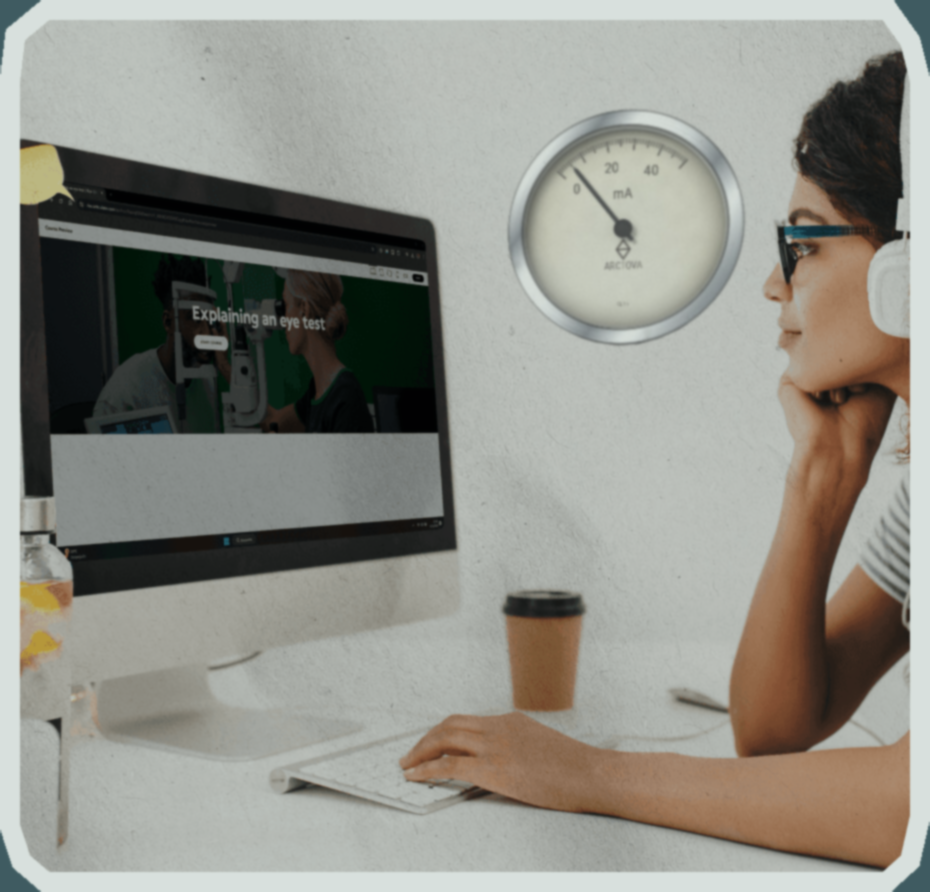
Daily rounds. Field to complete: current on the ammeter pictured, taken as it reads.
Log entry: 5 mA
